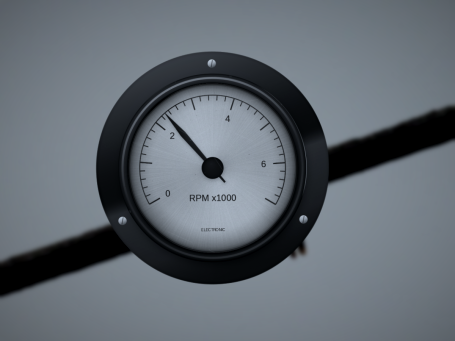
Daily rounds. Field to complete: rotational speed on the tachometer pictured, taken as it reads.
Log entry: 2300 rpm
